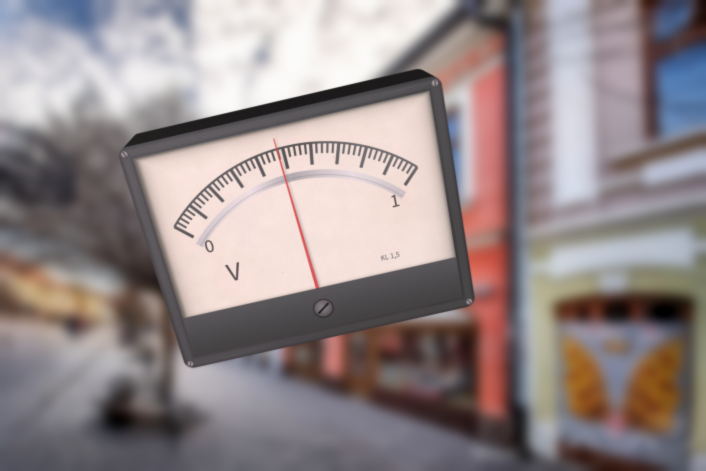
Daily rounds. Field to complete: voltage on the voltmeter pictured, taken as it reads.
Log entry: 0.48 V
